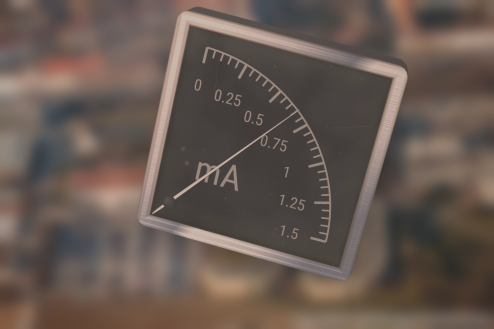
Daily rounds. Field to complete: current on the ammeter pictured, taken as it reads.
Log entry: 0.65 mA
